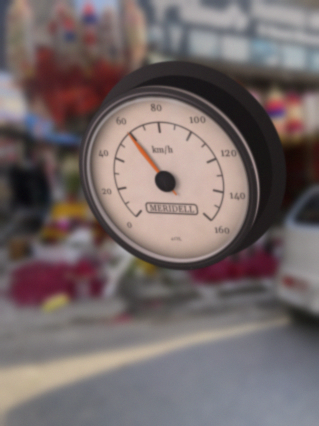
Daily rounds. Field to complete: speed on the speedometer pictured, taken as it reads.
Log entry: 60 km/h
